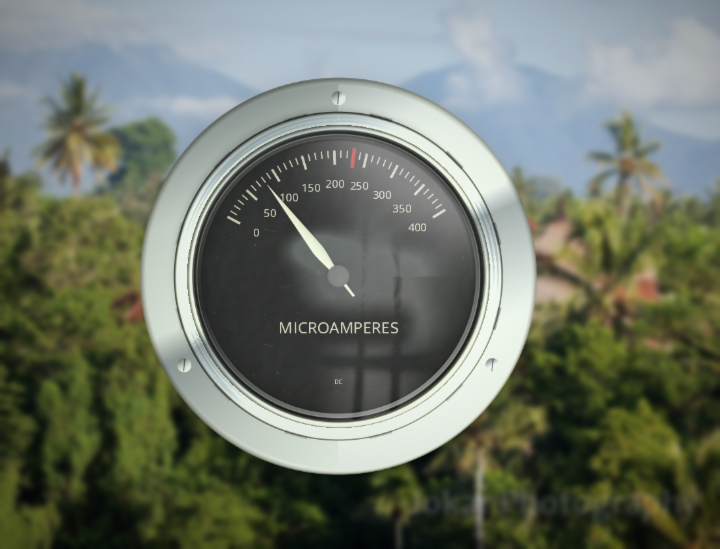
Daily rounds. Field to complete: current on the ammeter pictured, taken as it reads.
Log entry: 80 µA
